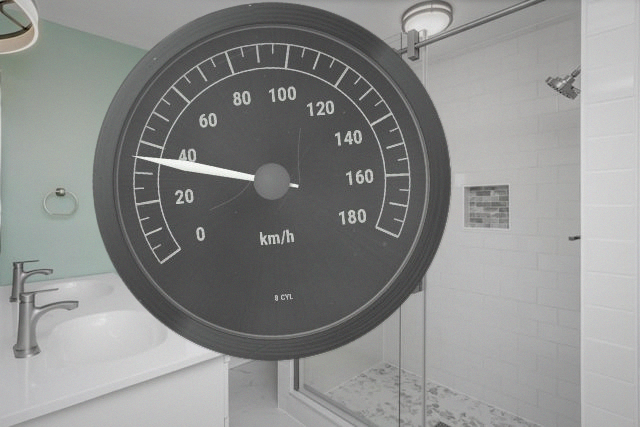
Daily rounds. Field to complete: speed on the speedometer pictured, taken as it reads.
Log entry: 35 km/h
